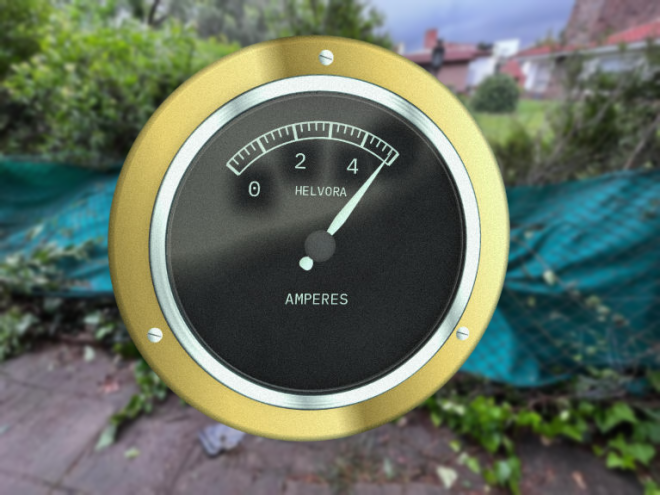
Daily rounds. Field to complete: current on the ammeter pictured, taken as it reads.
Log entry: 4.8 A
